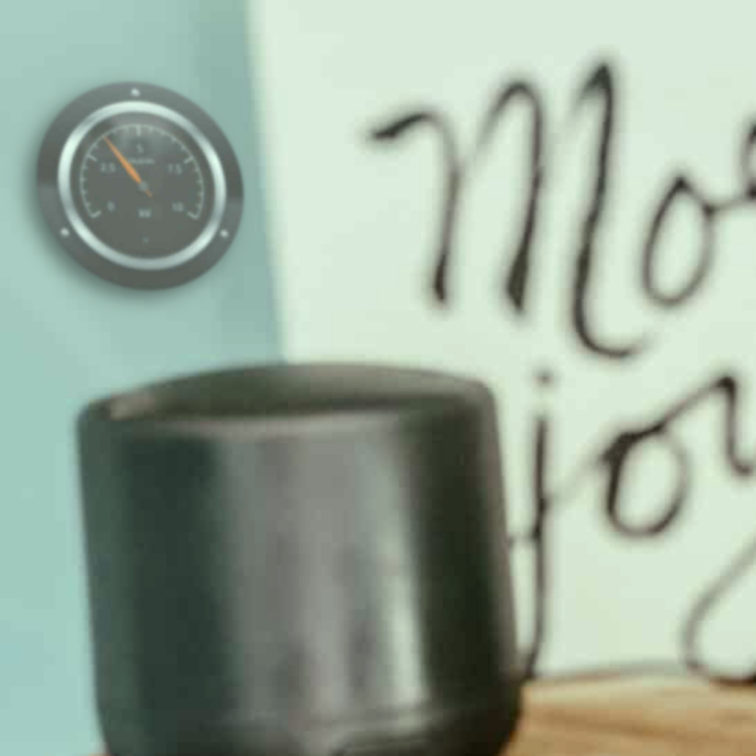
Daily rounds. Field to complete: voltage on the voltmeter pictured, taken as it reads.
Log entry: 3.5 kV
